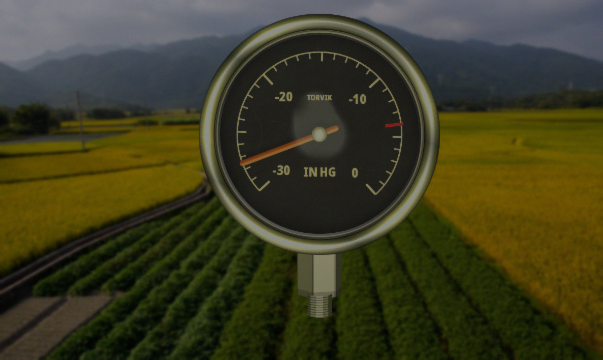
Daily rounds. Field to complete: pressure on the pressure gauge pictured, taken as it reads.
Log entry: -27.5 inHg
